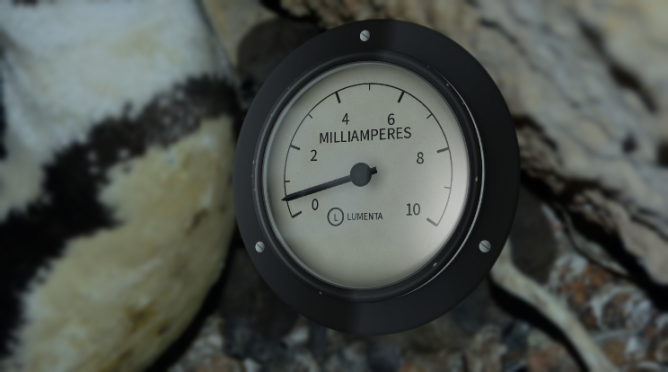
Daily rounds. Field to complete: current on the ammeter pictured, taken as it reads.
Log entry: 0.5 mA
